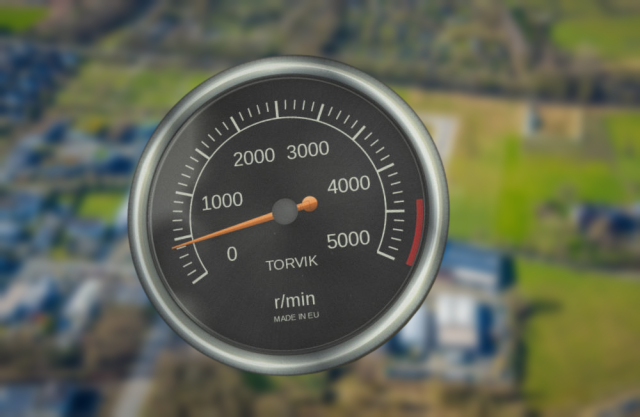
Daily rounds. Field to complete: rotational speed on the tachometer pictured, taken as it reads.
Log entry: 400 rpm
